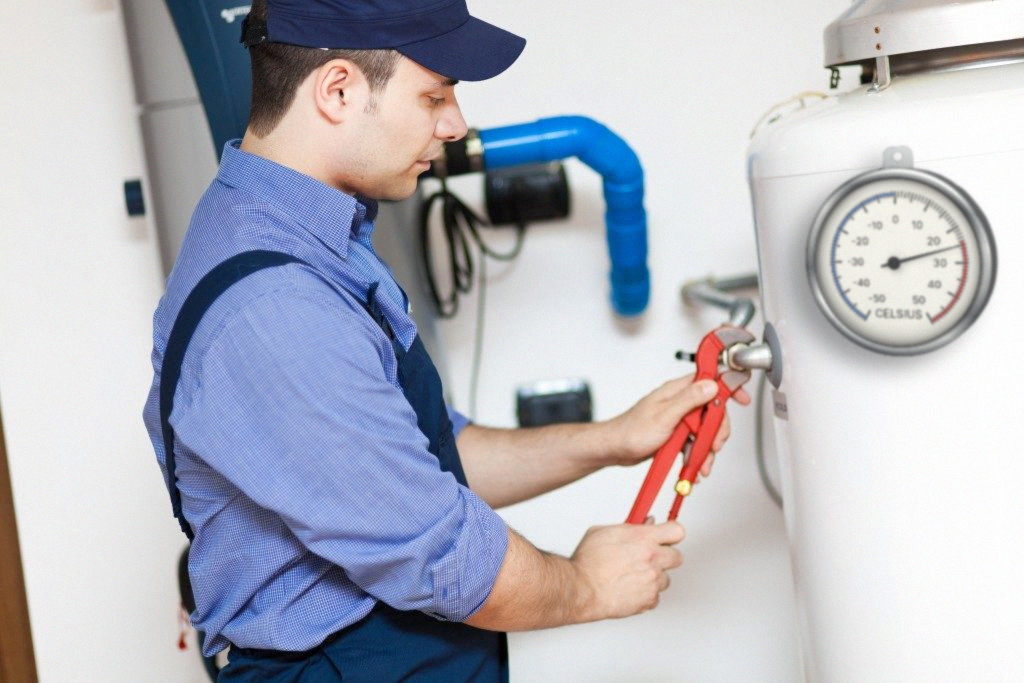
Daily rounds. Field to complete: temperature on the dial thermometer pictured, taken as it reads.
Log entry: 25 °C
